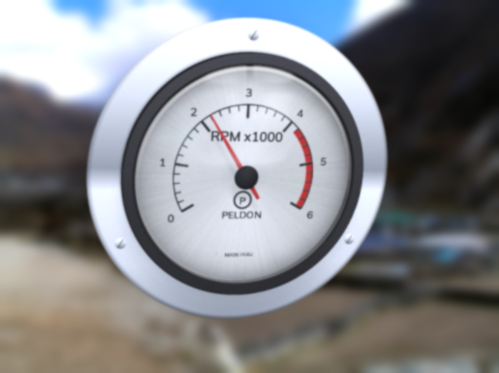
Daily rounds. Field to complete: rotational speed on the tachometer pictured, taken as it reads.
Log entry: 2200 rpm
